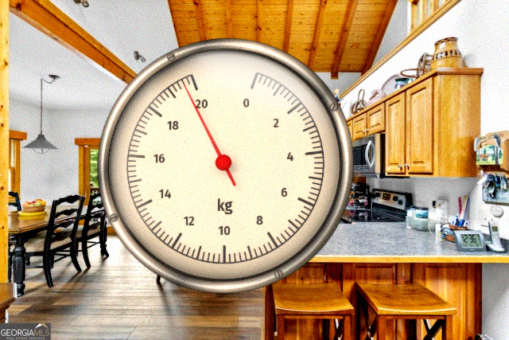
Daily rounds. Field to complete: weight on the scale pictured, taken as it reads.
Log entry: 19.6 kg
